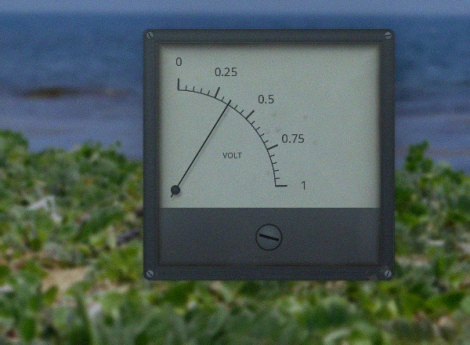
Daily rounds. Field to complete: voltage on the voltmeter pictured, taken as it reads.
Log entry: 0.35 V
